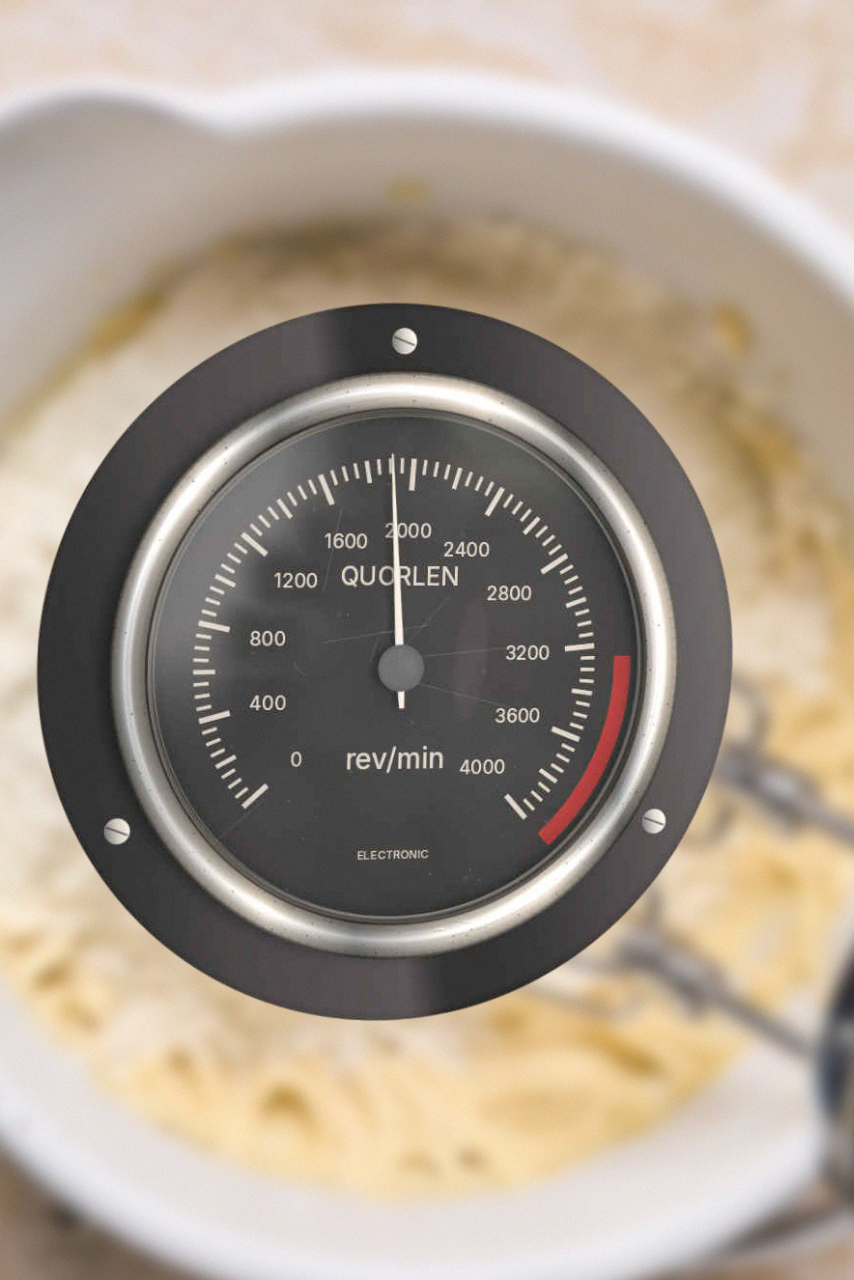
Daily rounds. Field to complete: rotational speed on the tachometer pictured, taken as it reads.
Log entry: 1900 rpm
